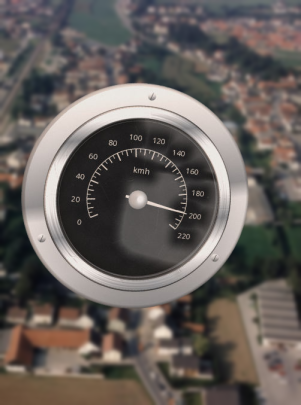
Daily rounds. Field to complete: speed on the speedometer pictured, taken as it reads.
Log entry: 200 km/h
